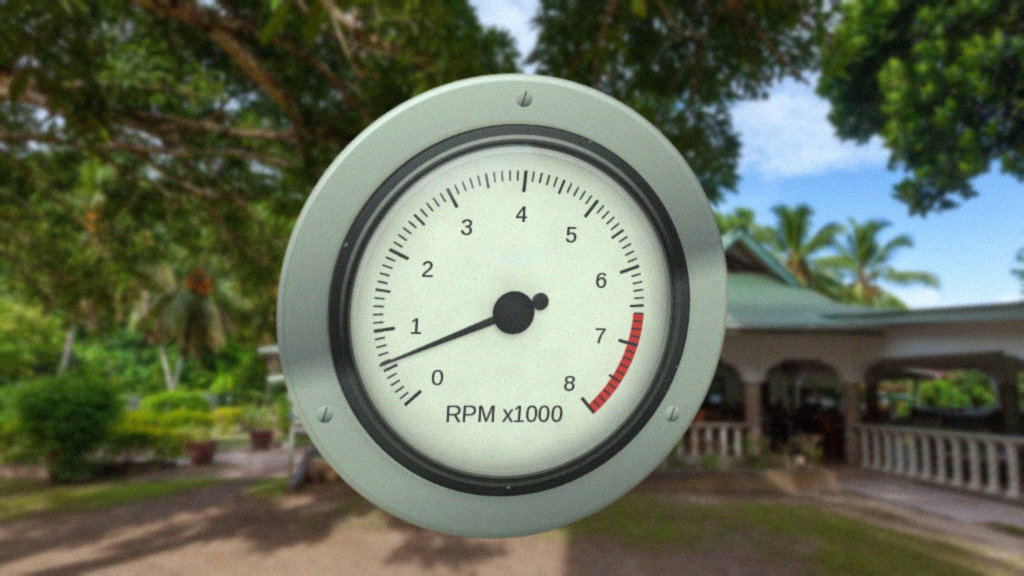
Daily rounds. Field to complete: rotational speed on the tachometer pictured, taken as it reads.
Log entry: 600 rpm
